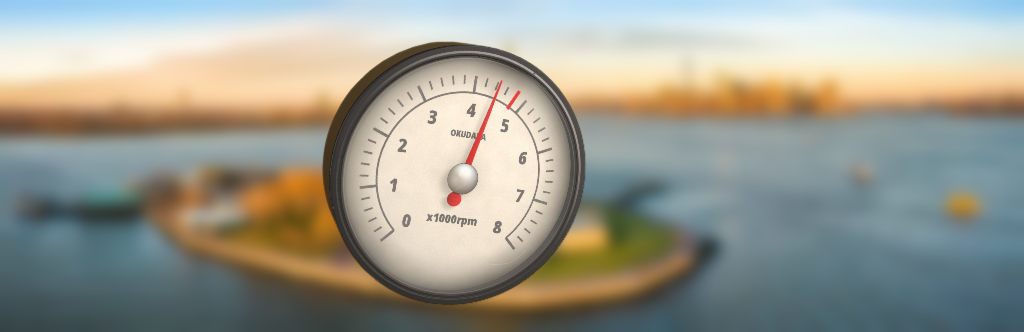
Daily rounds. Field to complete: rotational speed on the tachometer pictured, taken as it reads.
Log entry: 4400 rpm
